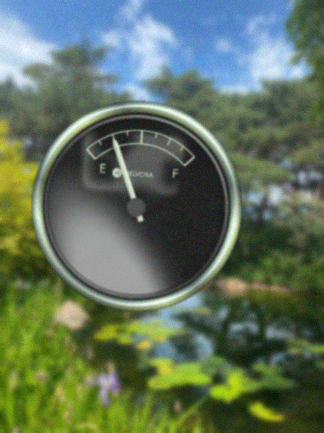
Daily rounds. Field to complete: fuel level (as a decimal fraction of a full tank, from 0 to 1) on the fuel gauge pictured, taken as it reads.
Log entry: 0.25
